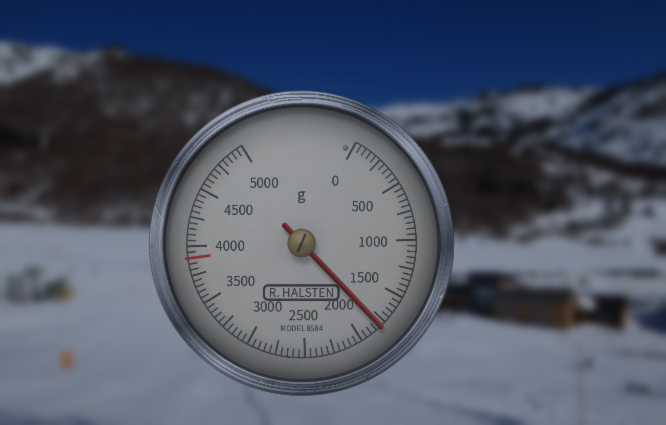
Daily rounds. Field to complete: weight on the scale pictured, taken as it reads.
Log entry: 1800 g
